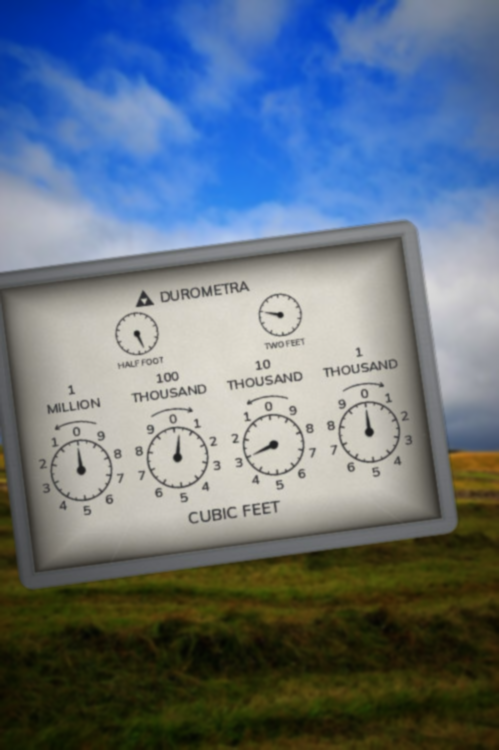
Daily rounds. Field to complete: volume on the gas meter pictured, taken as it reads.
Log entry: 3000 ft³
